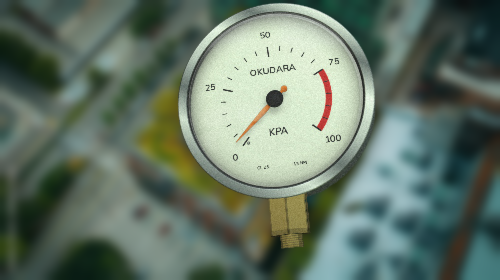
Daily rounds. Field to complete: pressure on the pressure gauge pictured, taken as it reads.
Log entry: 2.5 kPa
